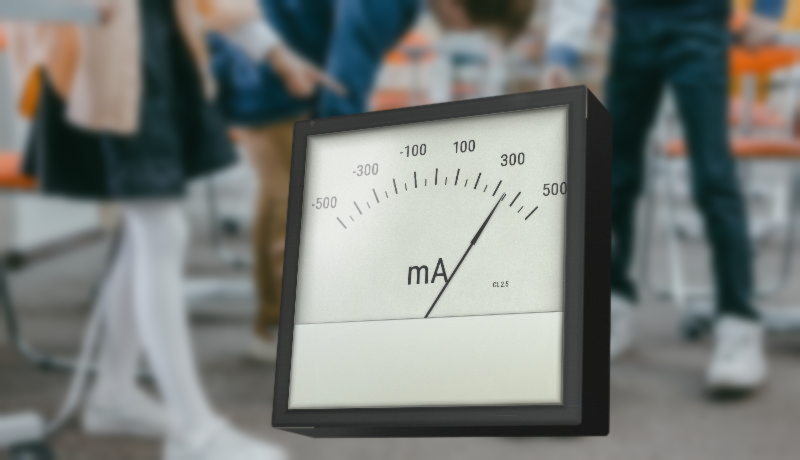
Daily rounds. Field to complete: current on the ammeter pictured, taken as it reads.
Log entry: 350 mA
